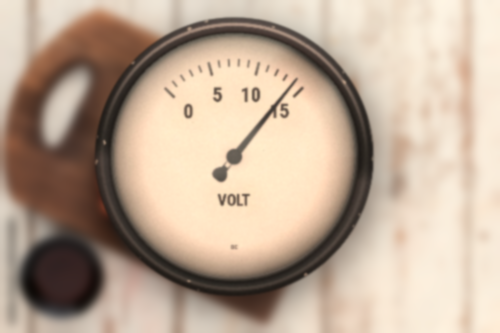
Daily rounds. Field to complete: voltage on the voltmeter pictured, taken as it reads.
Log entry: 14 V
